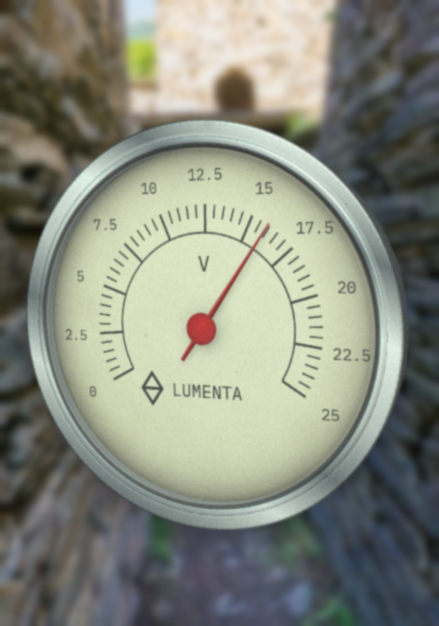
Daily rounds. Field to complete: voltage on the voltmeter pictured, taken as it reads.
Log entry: 16 V
